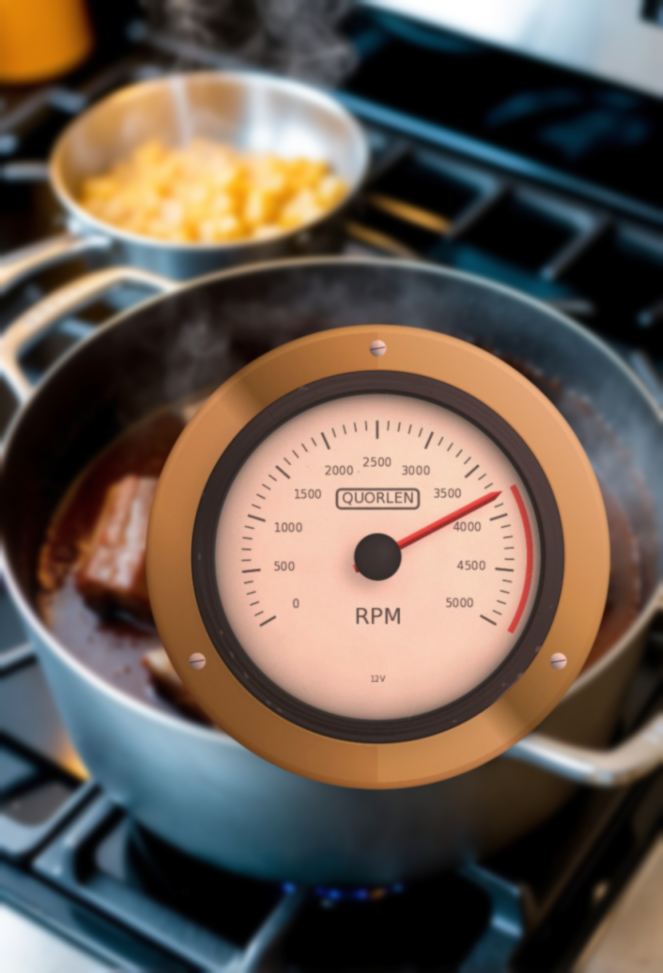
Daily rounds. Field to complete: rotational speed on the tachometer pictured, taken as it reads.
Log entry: 3800 rpm
